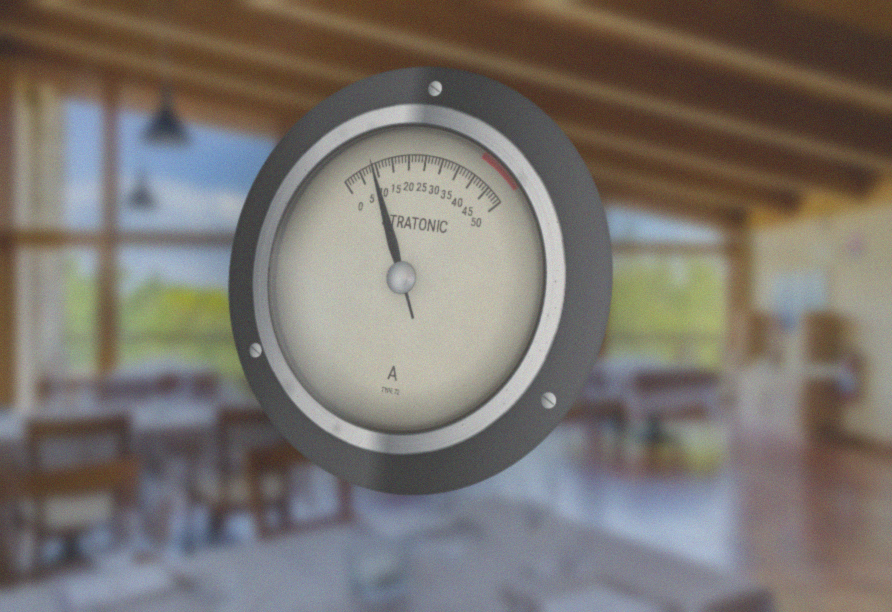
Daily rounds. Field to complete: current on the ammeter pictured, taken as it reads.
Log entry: 10 A
